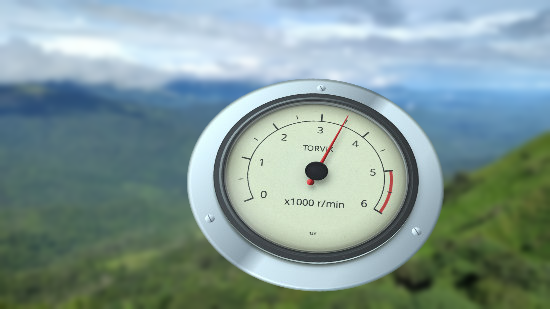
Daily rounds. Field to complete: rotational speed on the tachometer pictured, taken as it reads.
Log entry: 3500 rpm
